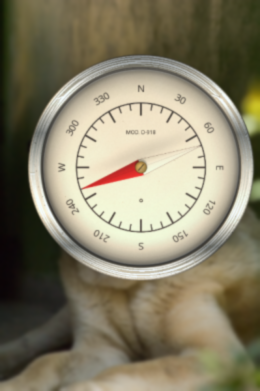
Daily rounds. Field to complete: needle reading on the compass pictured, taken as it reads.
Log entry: 250 °
